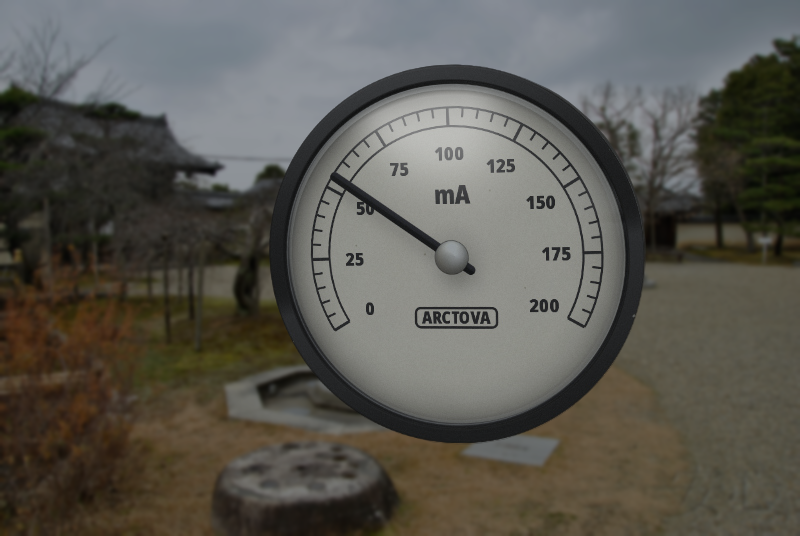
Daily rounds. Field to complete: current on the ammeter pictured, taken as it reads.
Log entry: 55 mA
